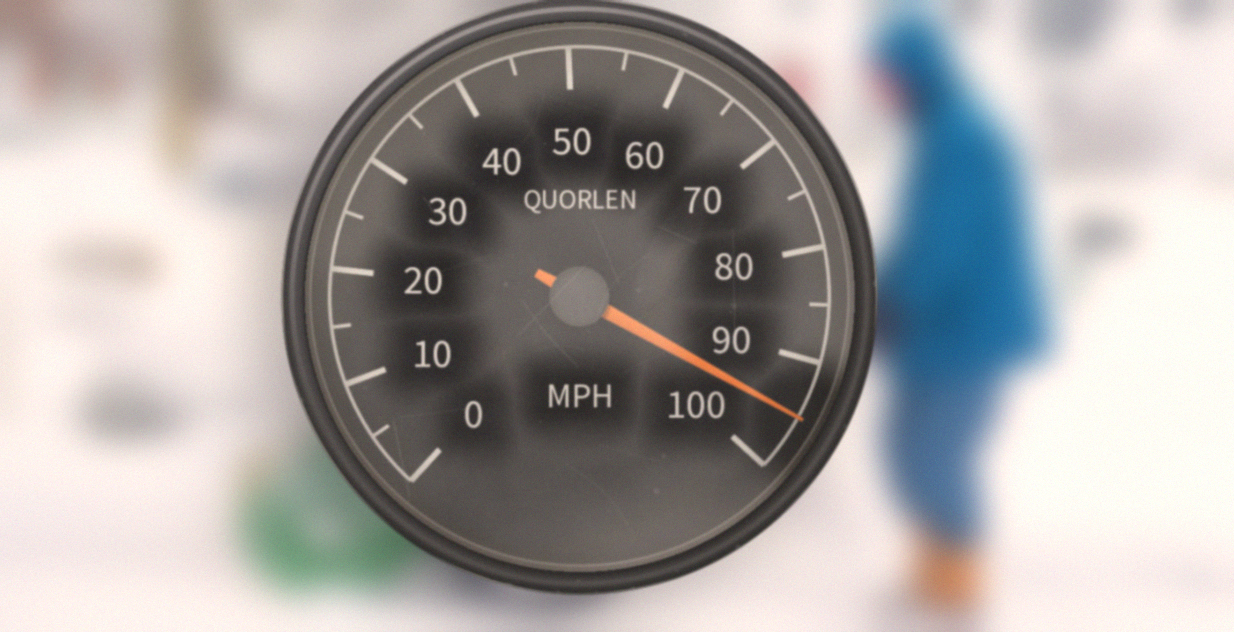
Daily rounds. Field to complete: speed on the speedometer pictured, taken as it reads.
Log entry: 95 mph
